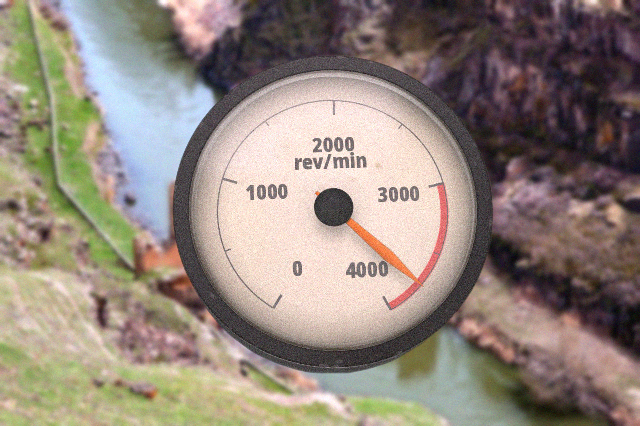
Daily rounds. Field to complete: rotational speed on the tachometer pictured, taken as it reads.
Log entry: 3750 rpm
